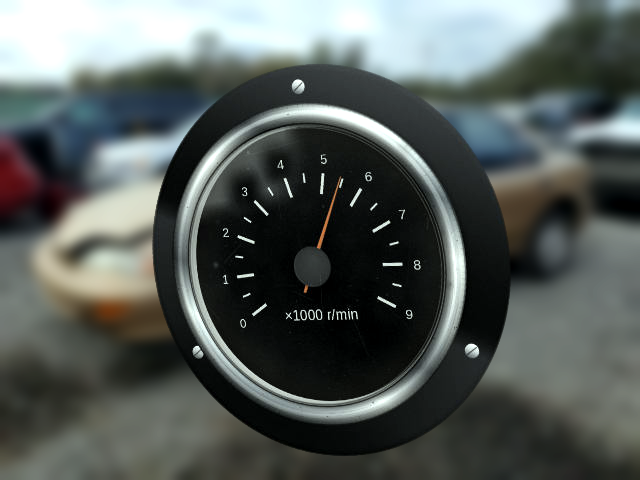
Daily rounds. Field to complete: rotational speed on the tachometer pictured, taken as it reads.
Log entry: 5500 rpm
